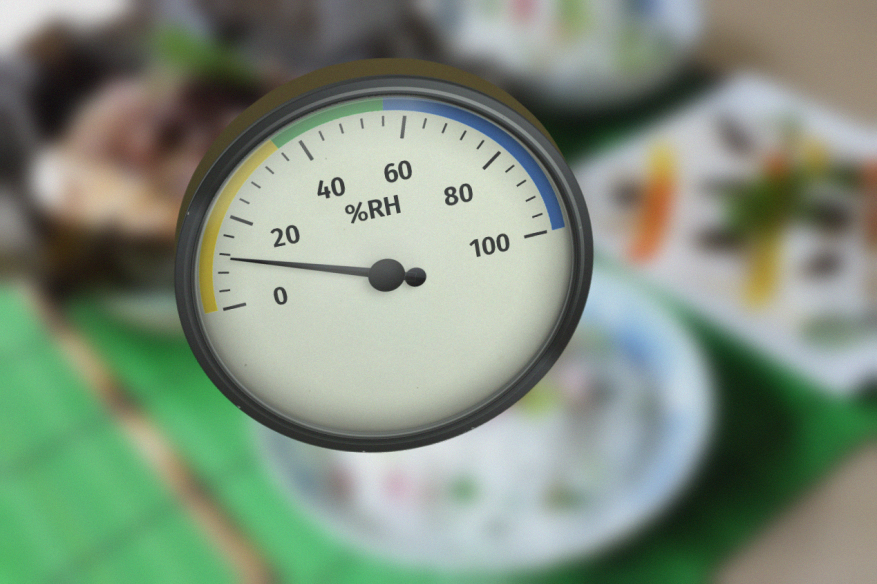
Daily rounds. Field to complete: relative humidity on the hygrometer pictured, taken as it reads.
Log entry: 12 %
